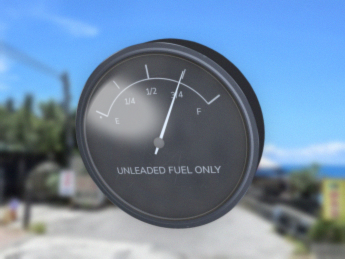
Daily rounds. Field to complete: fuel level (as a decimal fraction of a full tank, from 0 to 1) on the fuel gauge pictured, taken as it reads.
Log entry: 0.75
